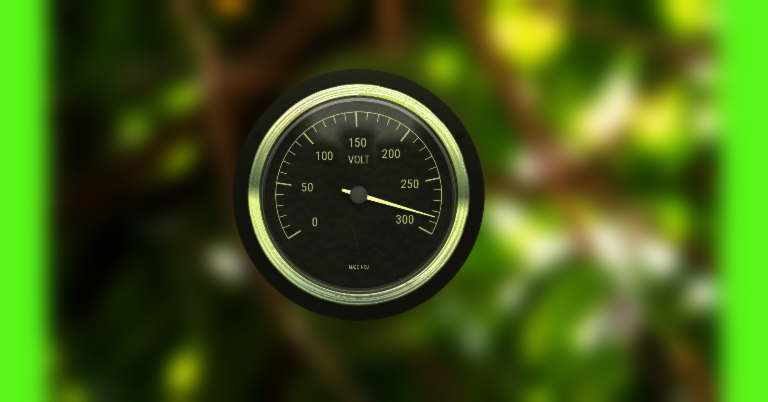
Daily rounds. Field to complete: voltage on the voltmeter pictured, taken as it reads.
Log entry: 285 V
